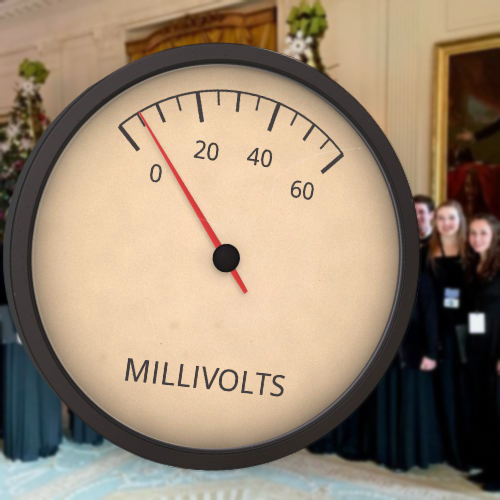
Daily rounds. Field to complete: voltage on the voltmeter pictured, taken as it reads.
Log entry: 5 mV
